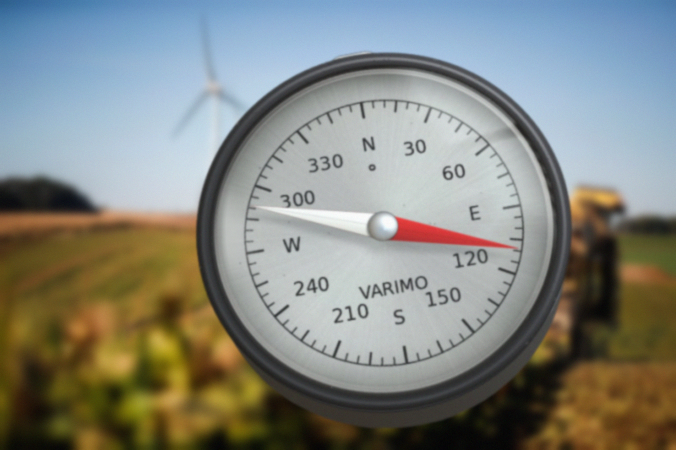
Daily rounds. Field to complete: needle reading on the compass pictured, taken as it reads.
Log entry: 110 °
